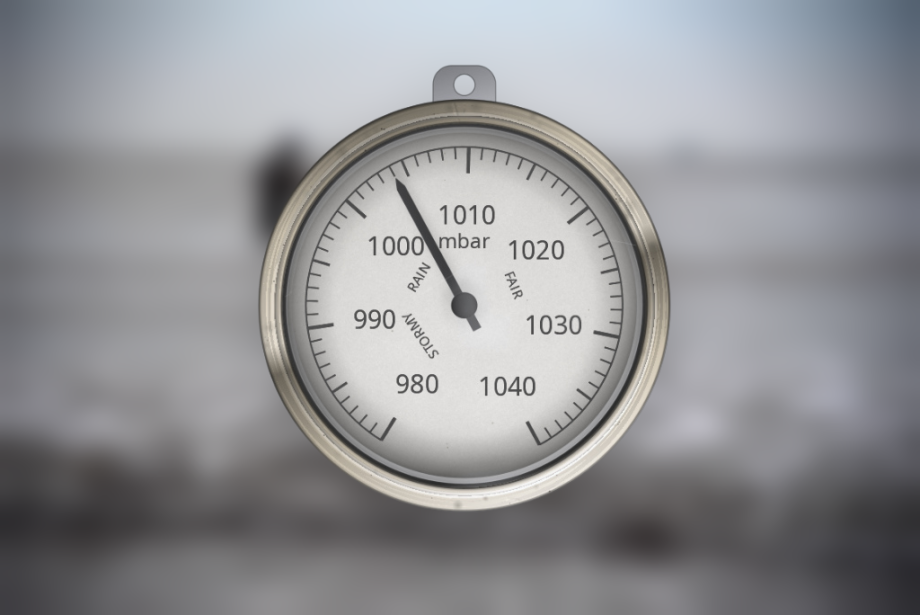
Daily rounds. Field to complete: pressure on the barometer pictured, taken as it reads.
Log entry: 1004 mbar
